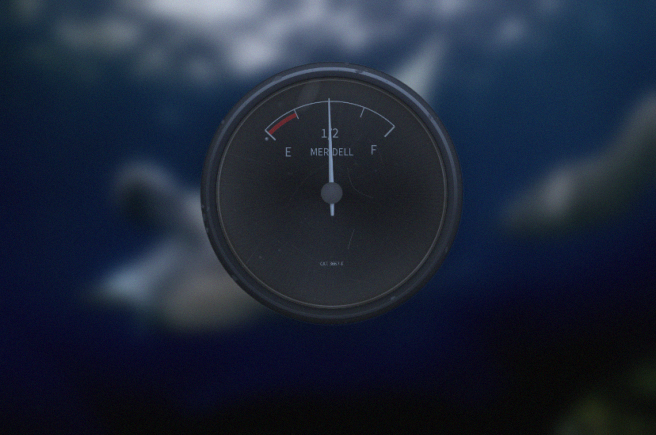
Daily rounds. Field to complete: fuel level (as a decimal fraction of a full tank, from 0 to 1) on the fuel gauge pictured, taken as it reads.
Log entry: 0.5
